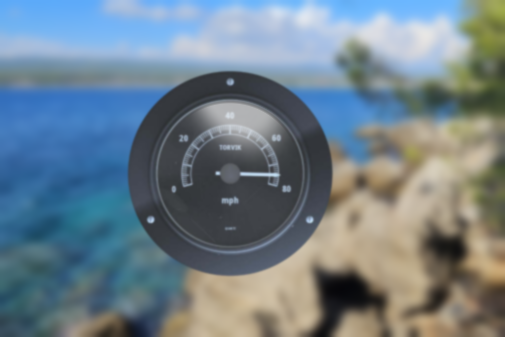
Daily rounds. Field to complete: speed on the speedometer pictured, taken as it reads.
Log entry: 75 mph
